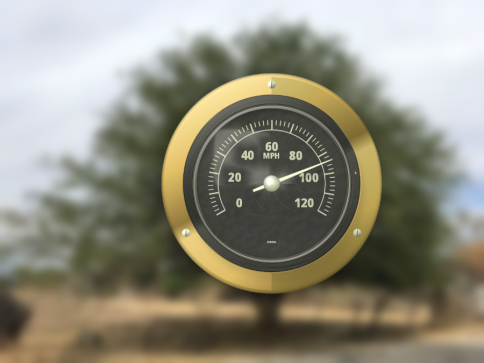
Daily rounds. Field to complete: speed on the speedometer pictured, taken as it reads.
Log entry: 94 mph
